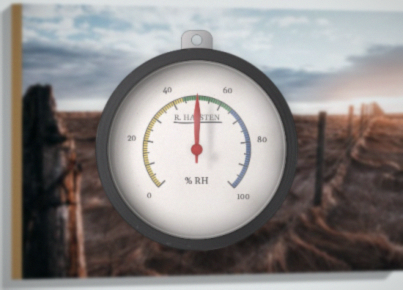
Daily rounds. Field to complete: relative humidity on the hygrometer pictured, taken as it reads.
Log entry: 50 %
